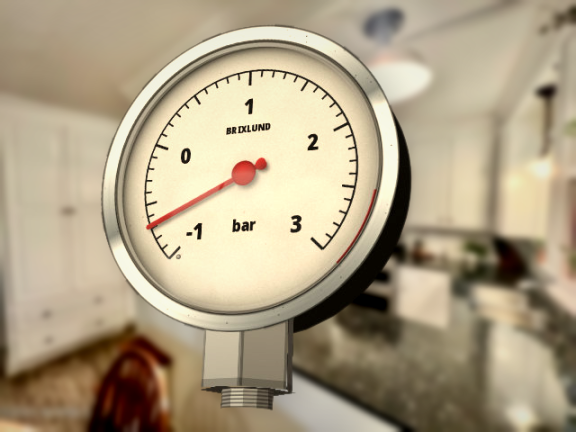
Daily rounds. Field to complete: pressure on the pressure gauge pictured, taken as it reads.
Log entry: -0.7 bar
